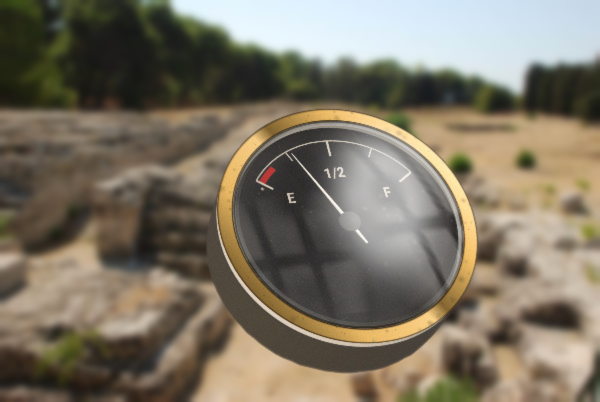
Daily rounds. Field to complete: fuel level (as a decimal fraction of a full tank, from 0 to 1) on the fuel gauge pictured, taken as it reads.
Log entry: 0.25
